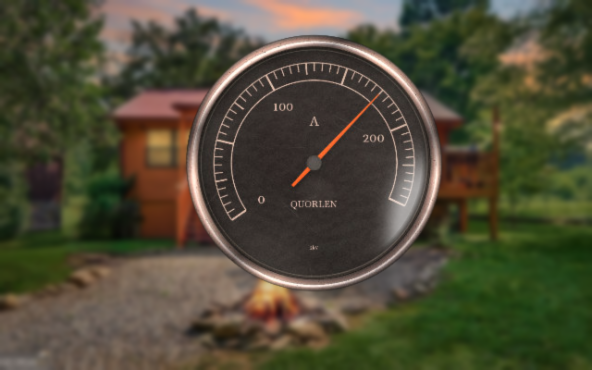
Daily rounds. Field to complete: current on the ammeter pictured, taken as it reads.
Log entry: 175 A
